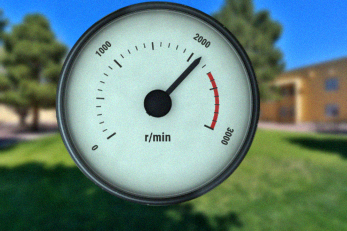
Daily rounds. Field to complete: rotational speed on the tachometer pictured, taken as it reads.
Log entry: 2100 rpm
